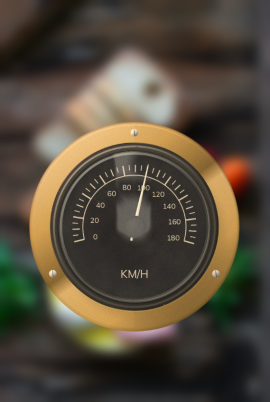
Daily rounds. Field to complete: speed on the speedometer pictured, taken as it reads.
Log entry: 100 km/h
